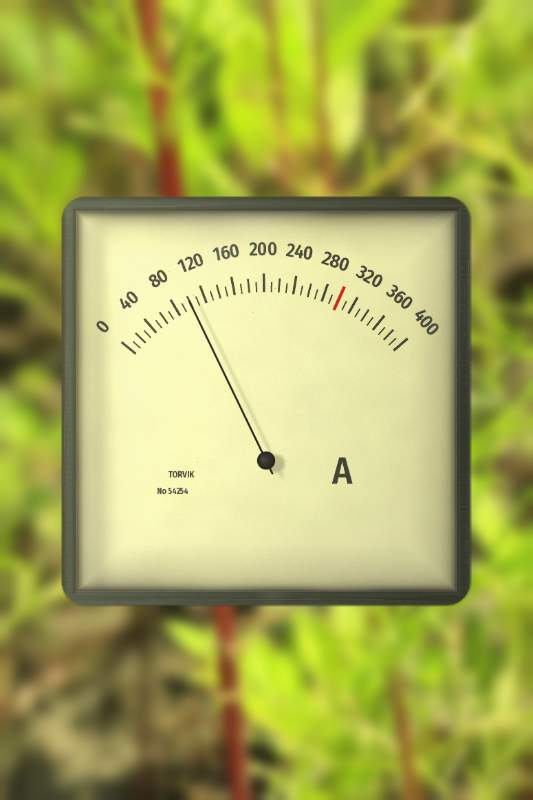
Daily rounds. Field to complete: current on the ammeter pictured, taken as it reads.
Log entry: 100 A
